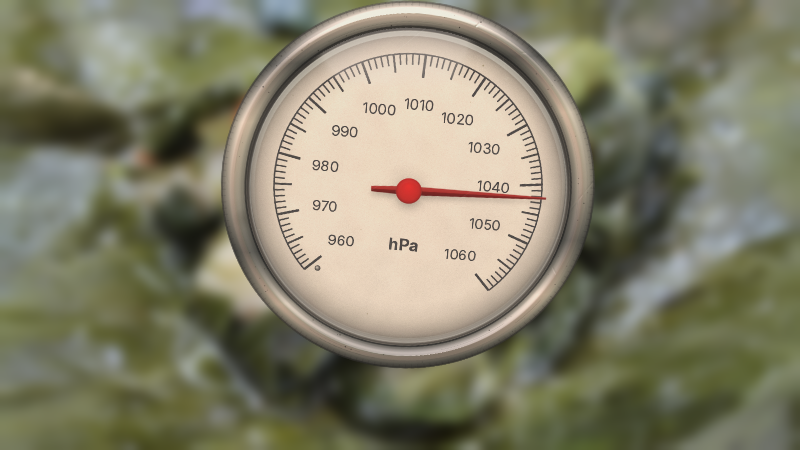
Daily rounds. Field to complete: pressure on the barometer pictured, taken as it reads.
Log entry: 1042 hPa
